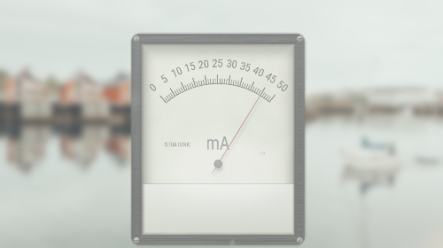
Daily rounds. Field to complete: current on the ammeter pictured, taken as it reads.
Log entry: 45 mA
